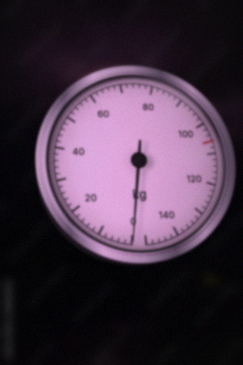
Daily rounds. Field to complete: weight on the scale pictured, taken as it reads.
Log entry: 0 kg
